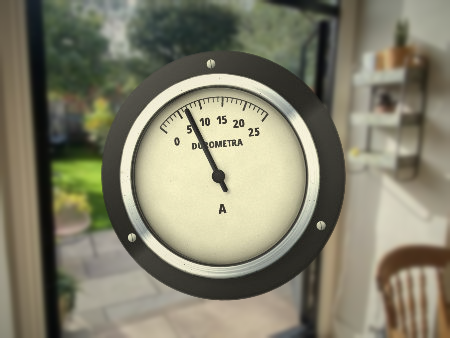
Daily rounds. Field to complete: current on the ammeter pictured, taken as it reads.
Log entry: 7 A
